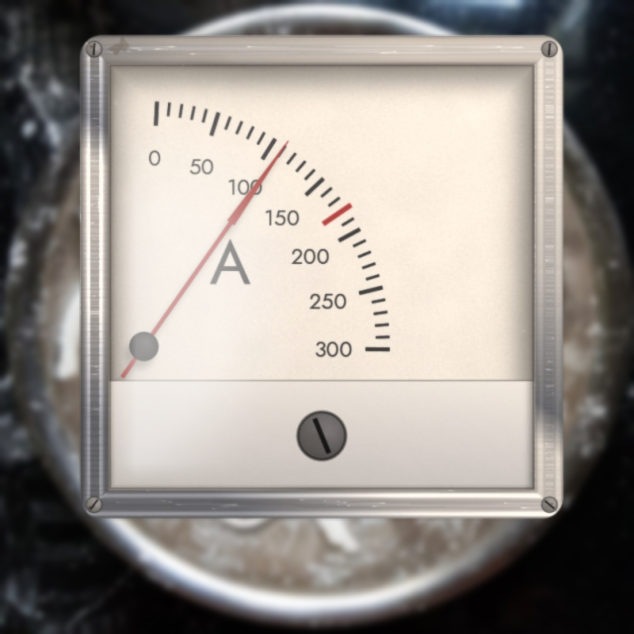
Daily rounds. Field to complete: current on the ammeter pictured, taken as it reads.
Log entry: 110 A
